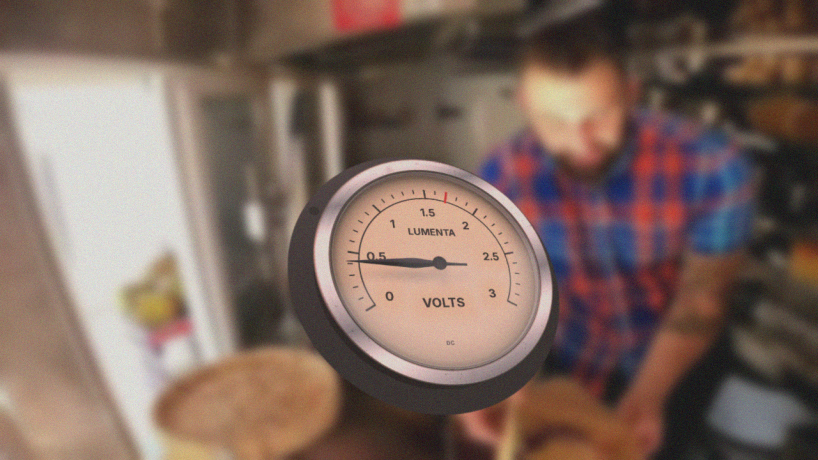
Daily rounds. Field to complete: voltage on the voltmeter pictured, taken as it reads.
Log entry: 0.4 V
